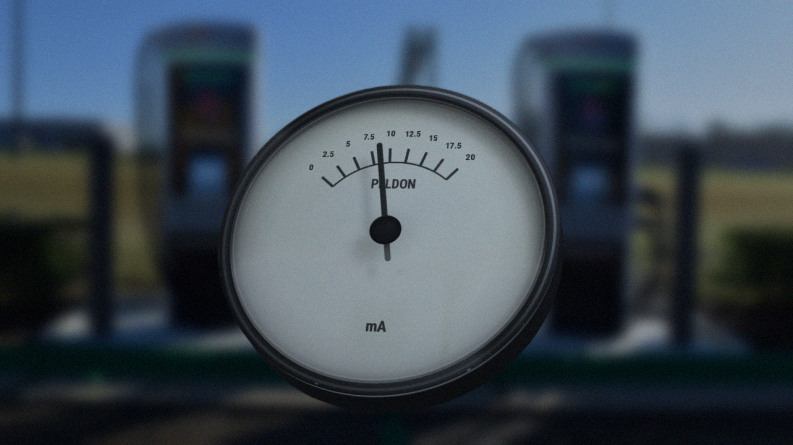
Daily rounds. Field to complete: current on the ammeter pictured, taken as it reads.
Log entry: 8.75 mA
